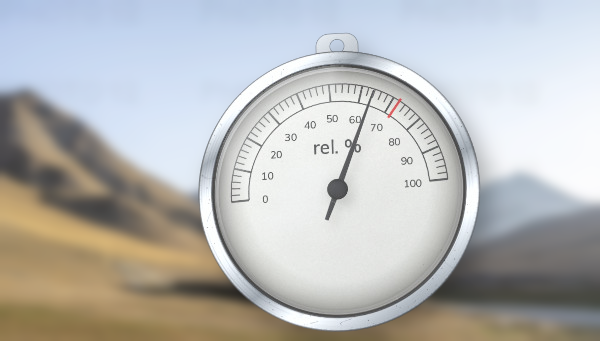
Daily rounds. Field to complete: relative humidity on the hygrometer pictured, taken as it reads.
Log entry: 64 %
